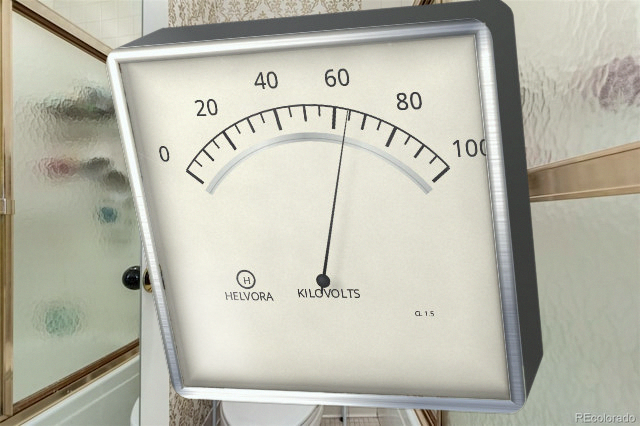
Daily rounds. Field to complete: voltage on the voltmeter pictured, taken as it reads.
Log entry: 65 kV
